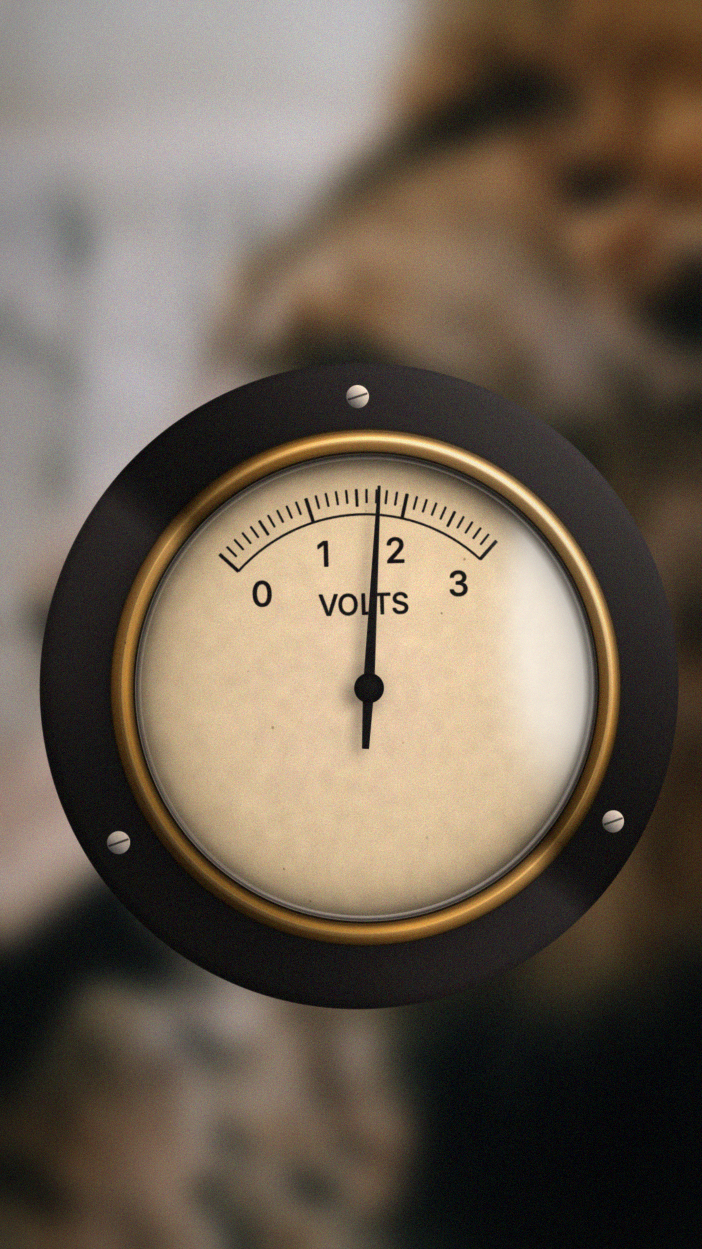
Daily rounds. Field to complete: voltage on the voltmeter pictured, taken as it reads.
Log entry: 1.7 V
